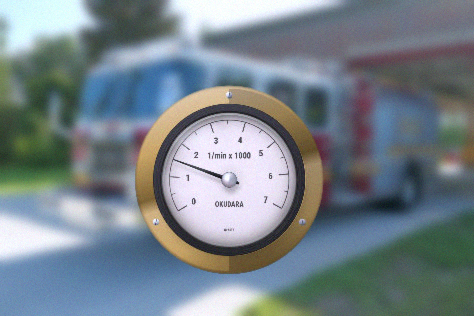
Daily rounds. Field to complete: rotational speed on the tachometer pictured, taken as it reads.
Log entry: 1500 rpm
